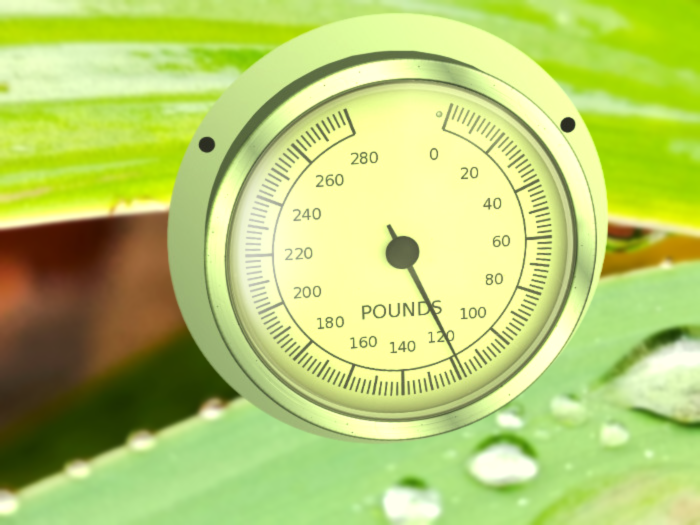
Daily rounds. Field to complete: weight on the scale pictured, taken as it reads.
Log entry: 118 lb
